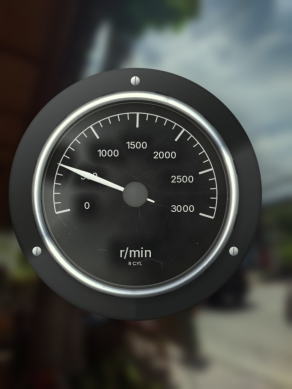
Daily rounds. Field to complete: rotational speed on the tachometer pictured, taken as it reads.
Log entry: 500 rpm
